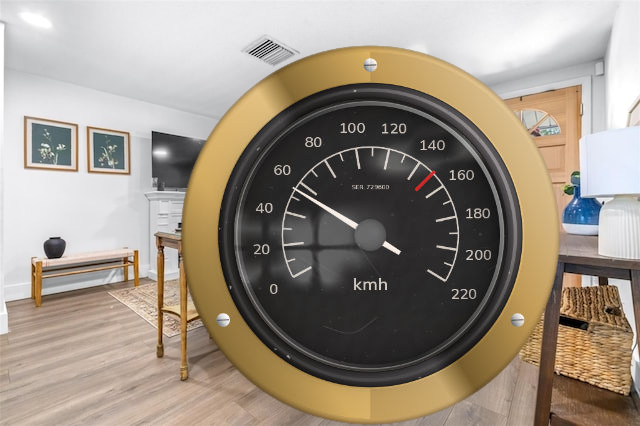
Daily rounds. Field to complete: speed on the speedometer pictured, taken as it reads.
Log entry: 55 km/h
